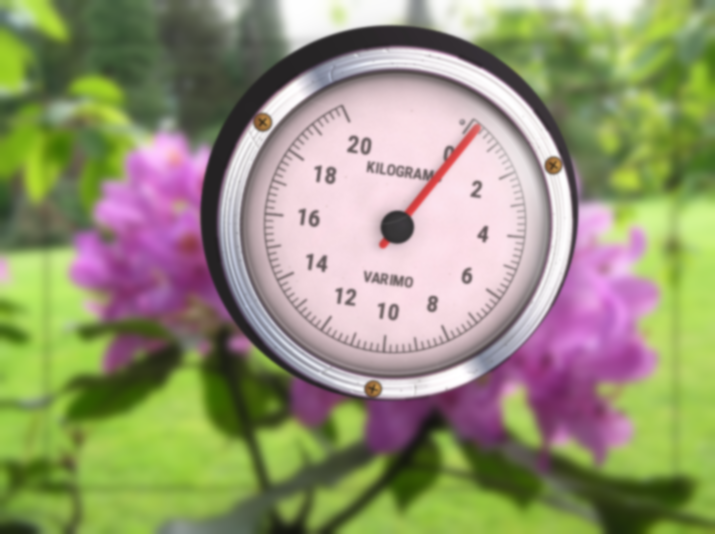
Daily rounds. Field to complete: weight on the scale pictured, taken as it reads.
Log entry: 0.2 kg
